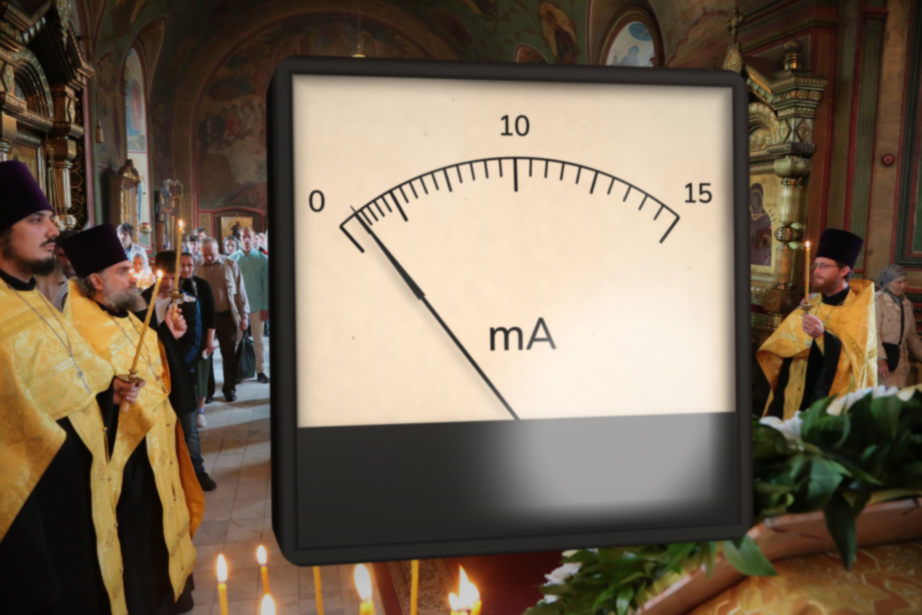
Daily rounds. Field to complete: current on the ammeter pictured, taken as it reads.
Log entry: 2.5 mA
